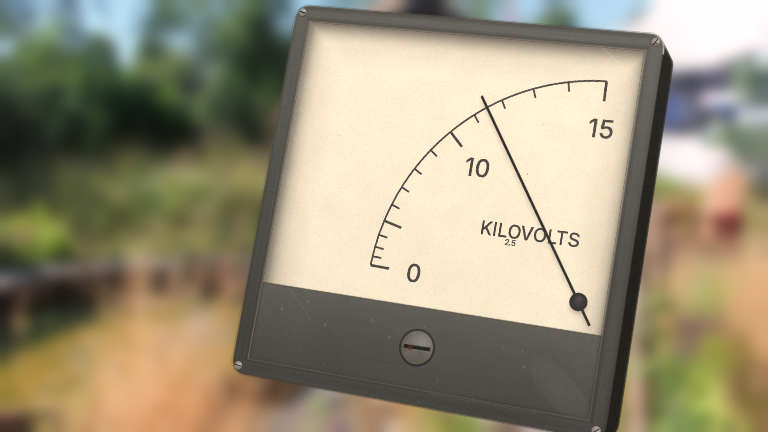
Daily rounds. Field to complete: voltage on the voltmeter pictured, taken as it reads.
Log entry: 11.5 kV
